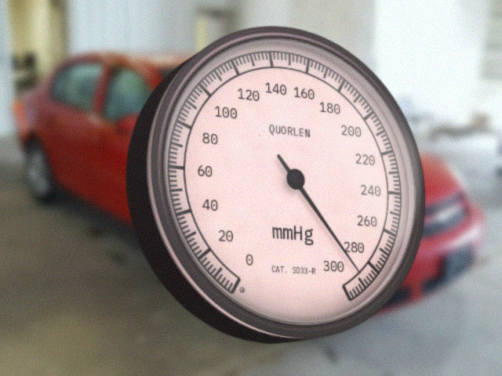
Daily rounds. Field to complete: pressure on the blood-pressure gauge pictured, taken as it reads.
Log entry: 290 mmHg
